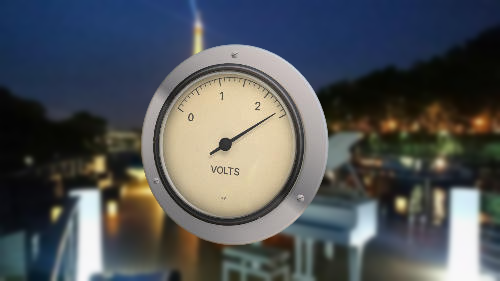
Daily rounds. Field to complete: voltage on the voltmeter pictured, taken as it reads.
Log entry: 2.4 V
